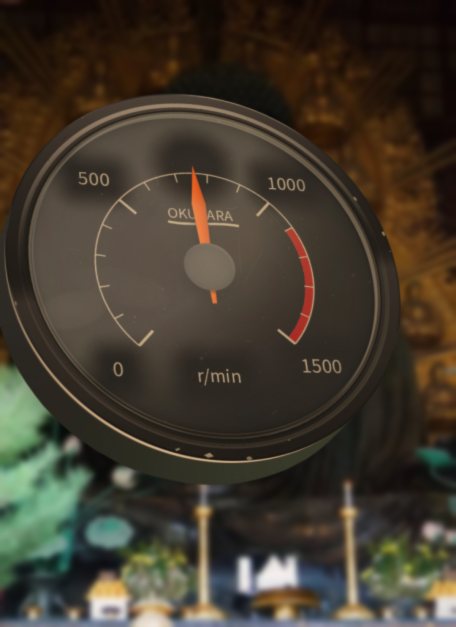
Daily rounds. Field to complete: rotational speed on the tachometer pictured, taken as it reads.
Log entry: 750 rpm
